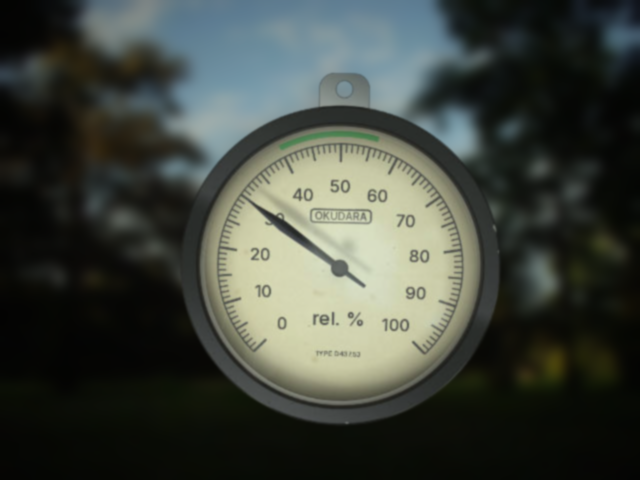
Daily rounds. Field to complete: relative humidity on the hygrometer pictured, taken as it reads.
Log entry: 30 %
